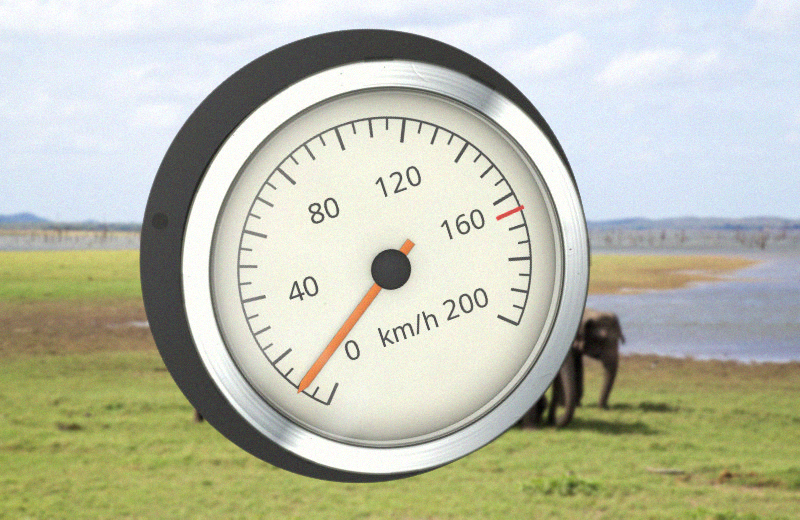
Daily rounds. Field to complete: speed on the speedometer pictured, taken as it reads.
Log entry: 10 km/h
